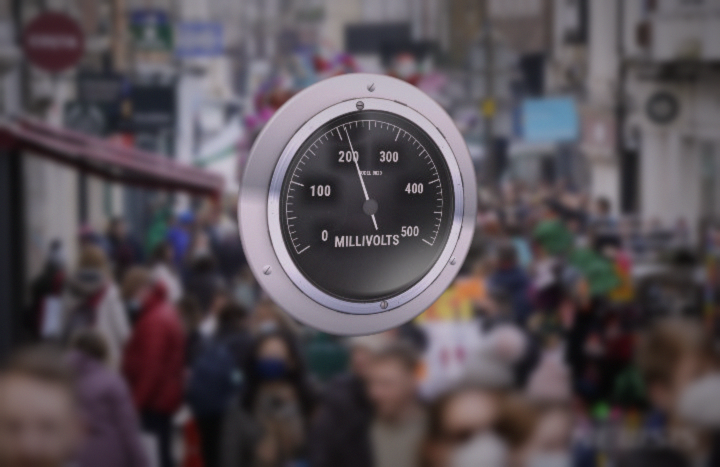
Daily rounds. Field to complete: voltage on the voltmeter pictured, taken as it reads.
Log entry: 210 mV
